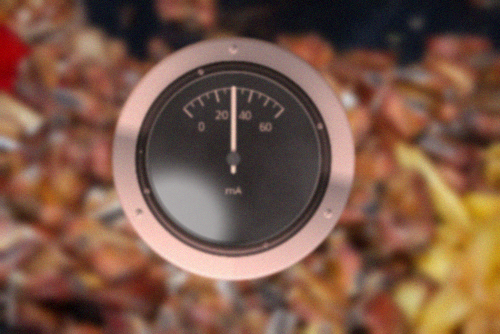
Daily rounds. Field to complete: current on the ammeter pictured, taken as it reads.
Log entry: 30 mA
